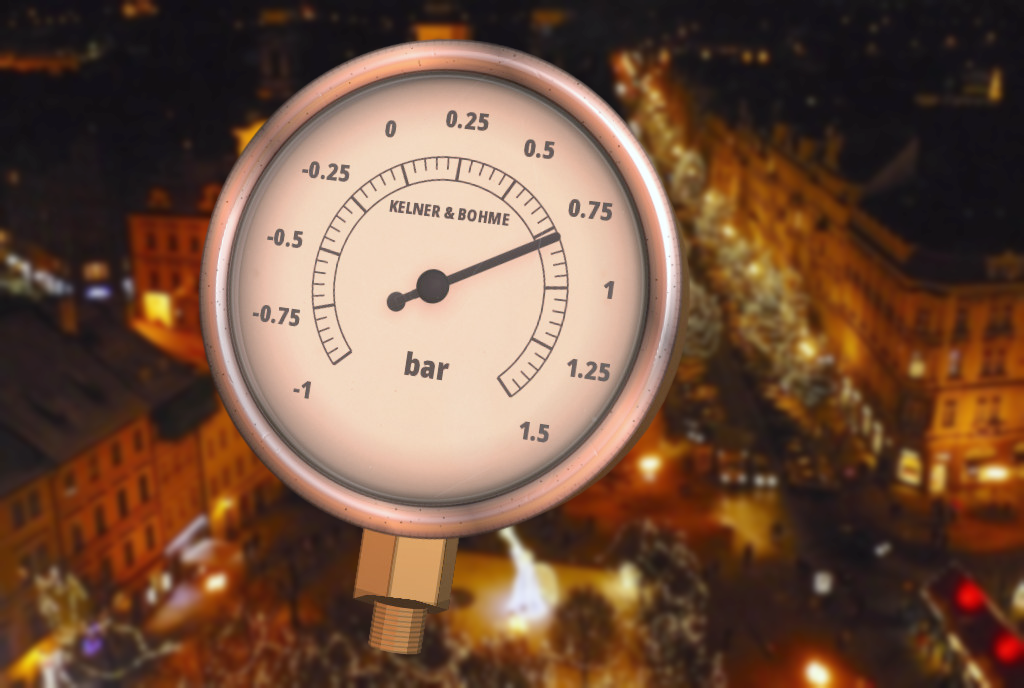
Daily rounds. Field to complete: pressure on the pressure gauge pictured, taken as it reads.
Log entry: 0.8 bar
